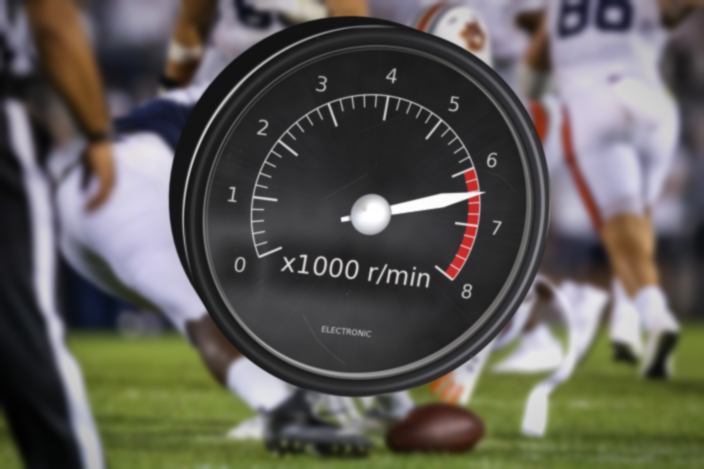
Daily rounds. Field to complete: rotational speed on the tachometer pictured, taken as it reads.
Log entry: 6400 rpm
